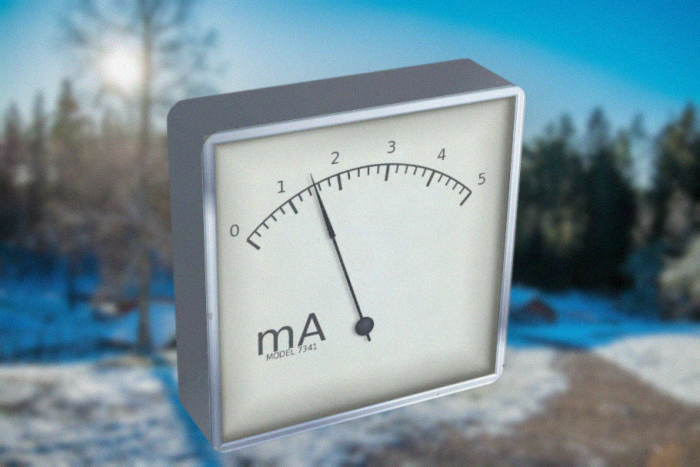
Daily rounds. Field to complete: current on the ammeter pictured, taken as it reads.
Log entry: 1.5 mA
